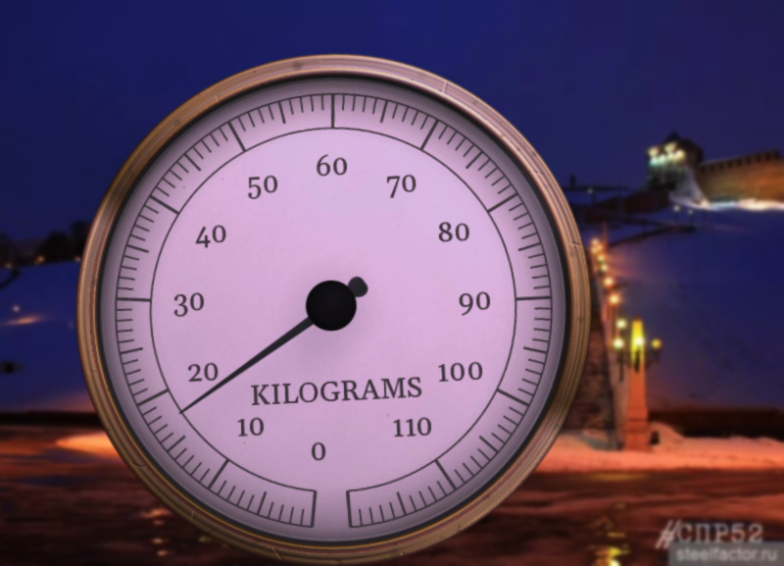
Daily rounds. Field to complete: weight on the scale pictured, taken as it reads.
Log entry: 17 kg
